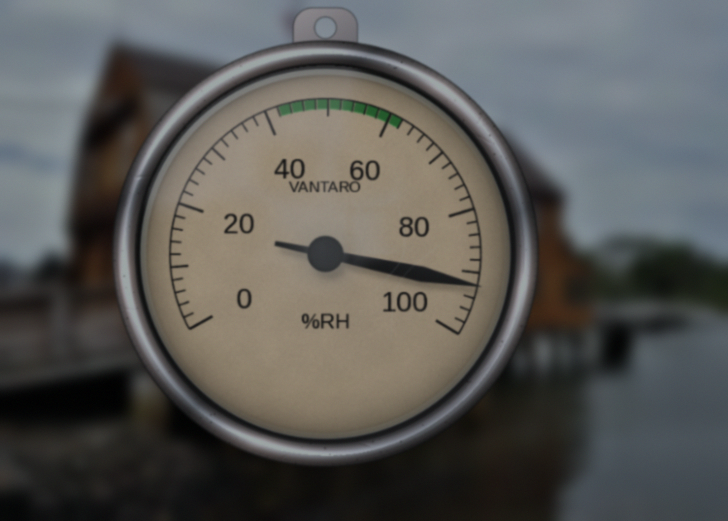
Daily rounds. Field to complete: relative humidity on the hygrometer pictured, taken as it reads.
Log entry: 92 %
